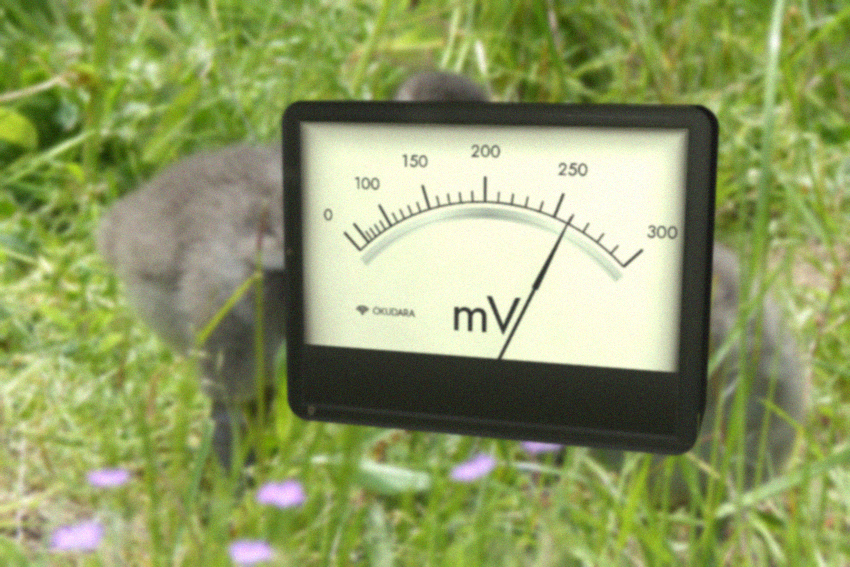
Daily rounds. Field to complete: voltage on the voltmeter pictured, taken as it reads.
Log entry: 260 mV
